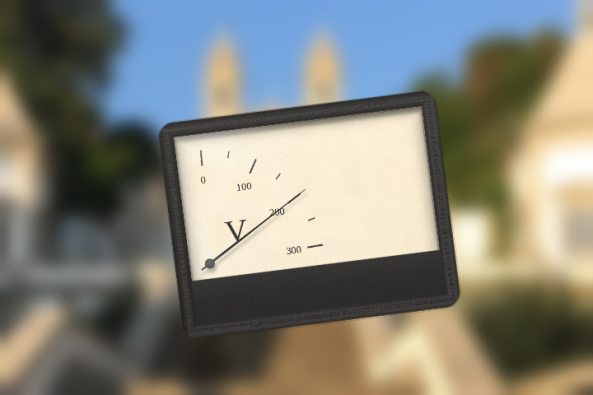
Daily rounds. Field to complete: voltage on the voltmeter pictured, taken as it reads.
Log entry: 200 V
